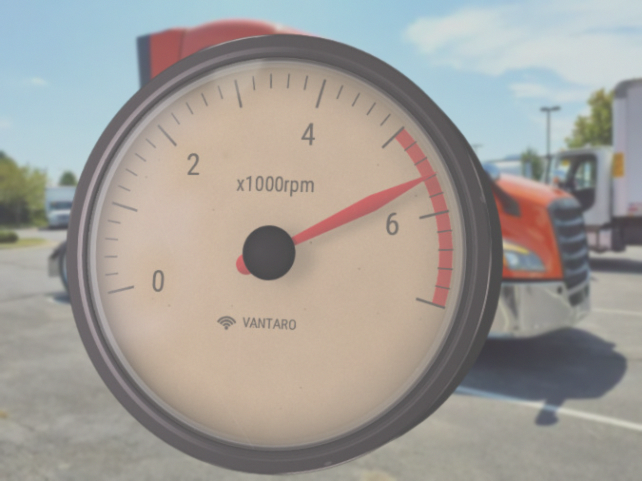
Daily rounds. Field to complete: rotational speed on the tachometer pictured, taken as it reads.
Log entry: 5600 rpm
